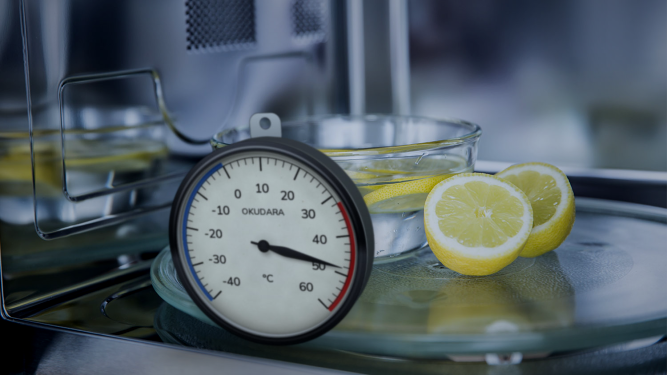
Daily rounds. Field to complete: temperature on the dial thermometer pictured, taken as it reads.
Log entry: 48 °C
